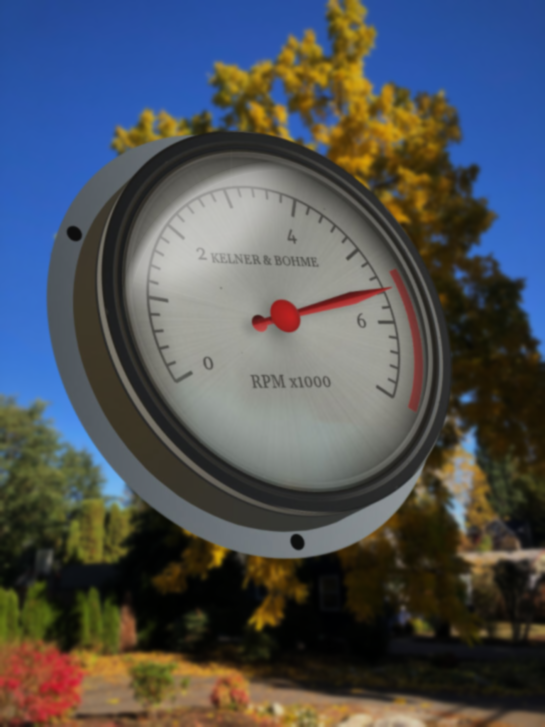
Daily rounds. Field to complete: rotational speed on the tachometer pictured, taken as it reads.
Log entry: 5600 rpm
